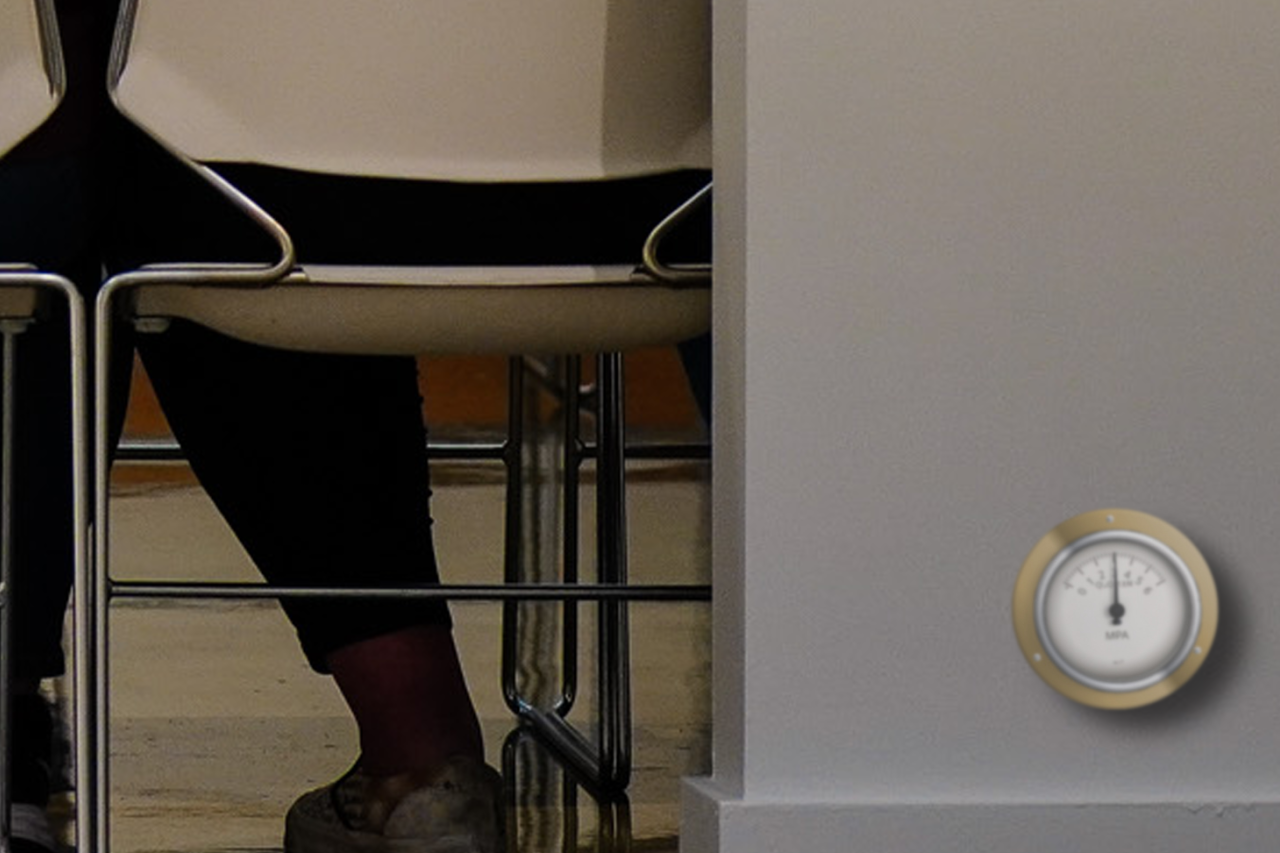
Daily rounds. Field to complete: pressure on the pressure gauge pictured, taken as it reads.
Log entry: 3 MPa
